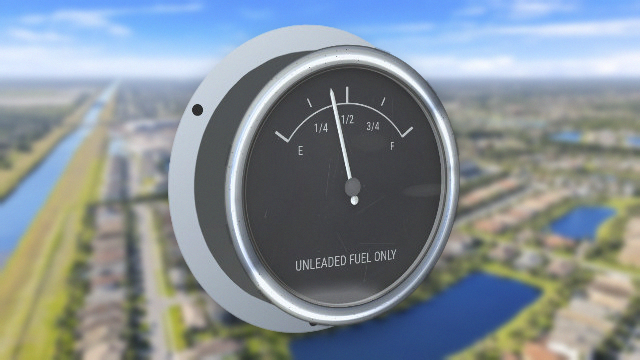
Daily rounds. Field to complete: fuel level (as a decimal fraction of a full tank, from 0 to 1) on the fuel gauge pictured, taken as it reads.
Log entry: 0.375
